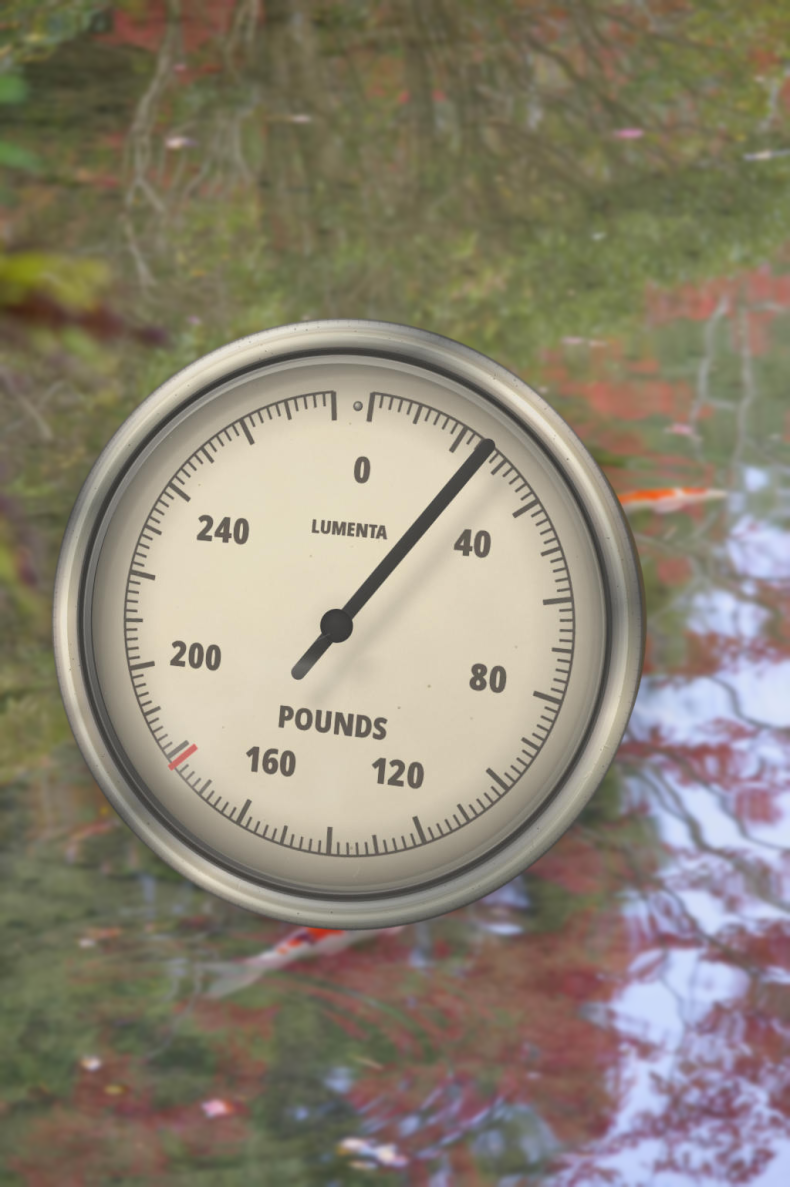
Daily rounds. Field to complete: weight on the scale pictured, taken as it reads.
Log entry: 26 lb
